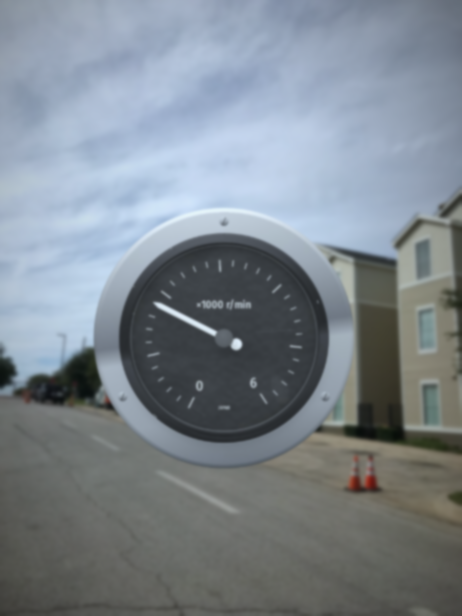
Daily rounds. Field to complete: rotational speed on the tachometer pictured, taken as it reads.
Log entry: 1800 rpm
